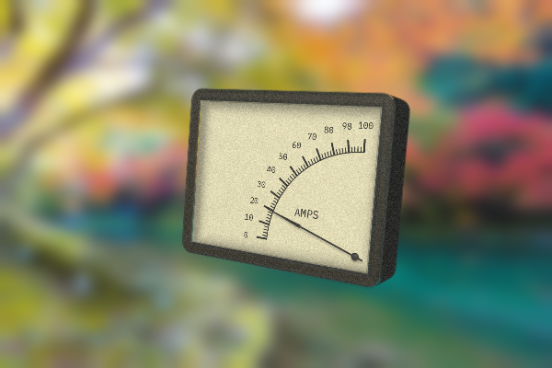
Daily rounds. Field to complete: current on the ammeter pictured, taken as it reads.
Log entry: 20 A
